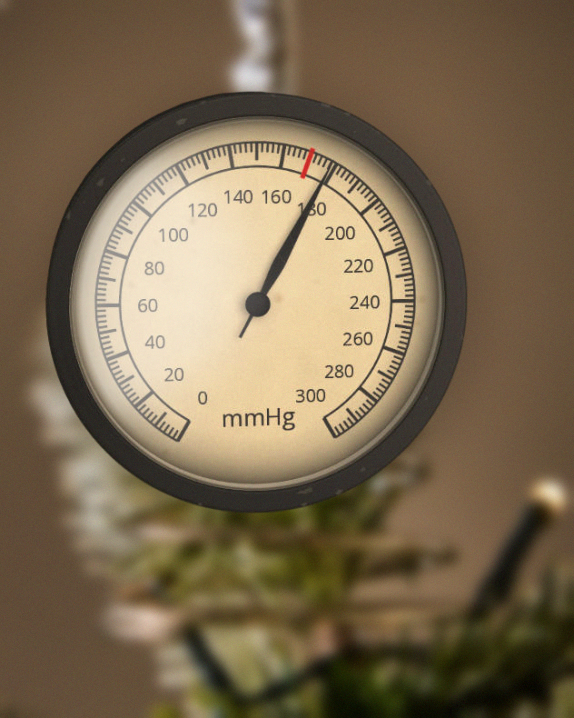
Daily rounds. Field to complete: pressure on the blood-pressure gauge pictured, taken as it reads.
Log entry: 178 mmHg
